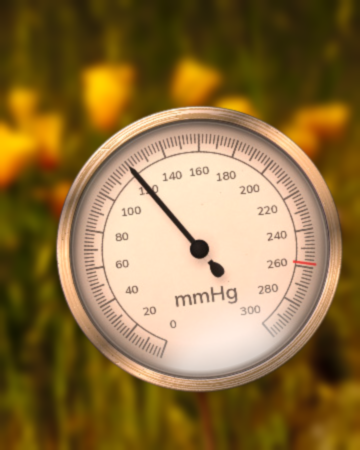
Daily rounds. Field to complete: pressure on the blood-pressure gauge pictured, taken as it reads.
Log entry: 120 mmHg
